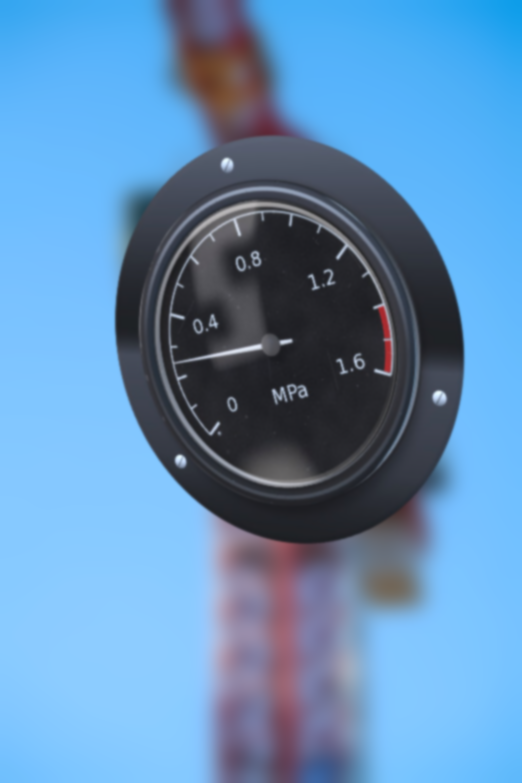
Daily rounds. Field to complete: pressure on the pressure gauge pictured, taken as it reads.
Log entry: 0.25 MPa
